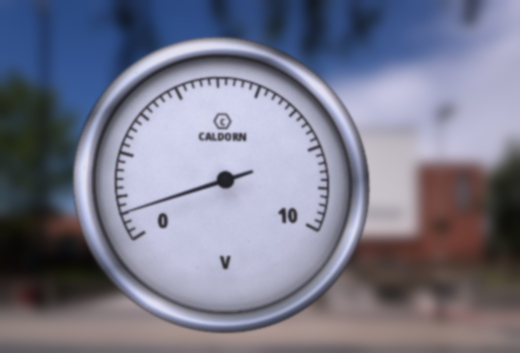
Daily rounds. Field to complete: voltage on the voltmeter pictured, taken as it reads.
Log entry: 0.6 V
